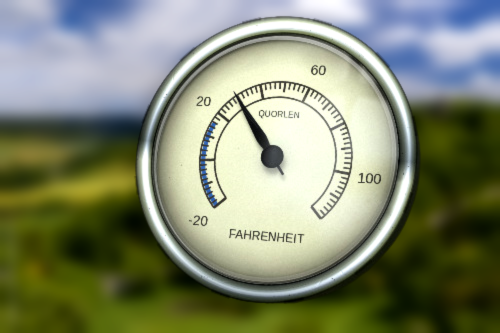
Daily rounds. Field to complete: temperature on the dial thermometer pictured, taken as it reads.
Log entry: 30 °F
